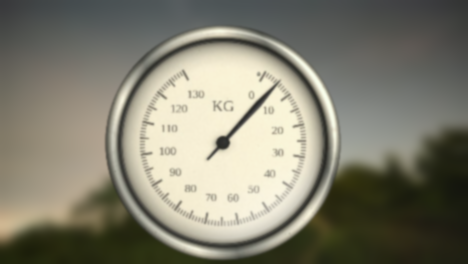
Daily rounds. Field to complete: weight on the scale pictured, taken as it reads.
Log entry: 5 kg
